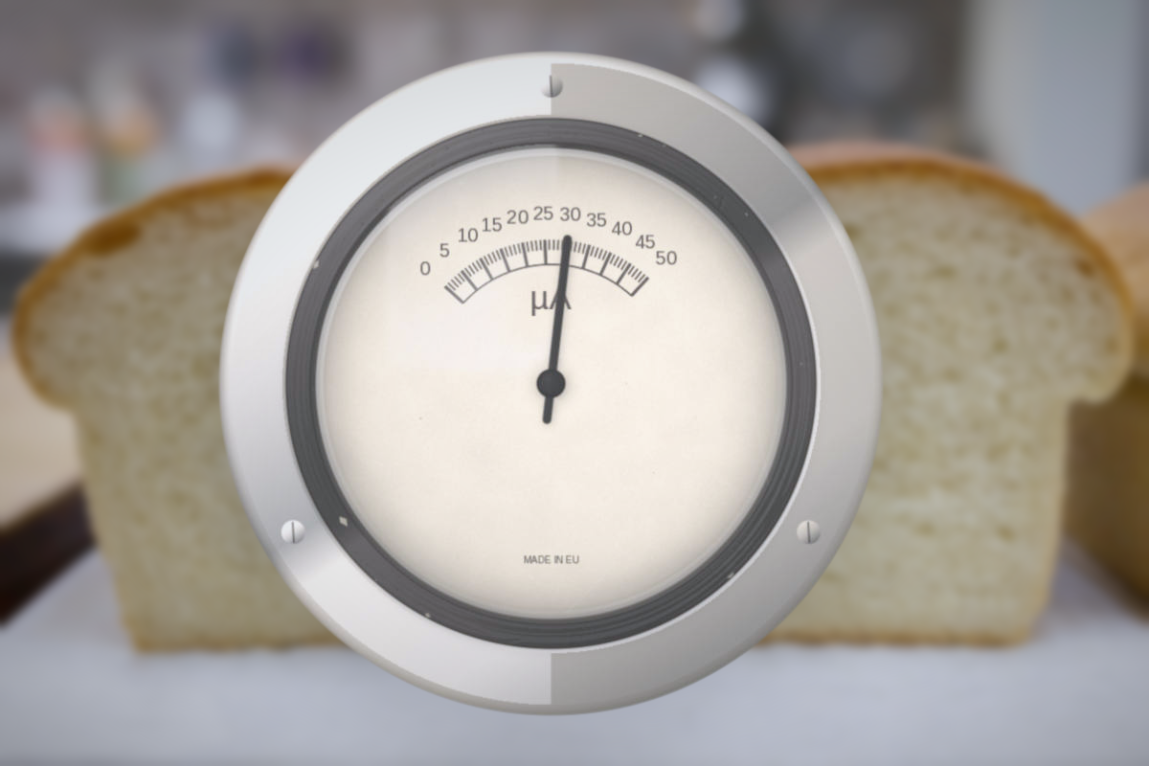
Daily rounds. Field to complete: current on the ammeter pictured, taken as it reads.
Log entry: 30 µA
